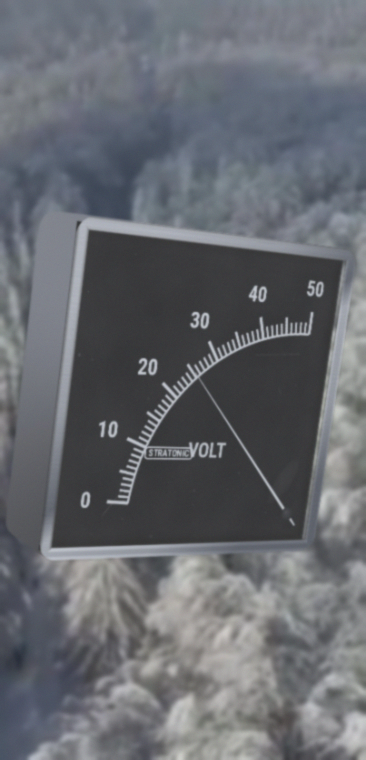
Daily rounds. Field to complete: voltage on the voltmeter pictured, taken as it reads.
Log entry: 25 V
